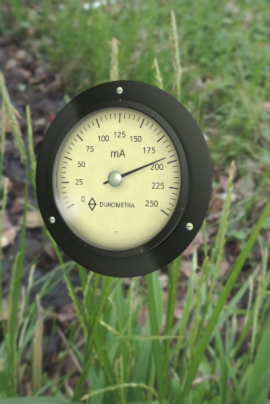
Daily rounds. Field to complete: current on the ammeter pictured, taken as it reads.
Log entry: 195 mA
